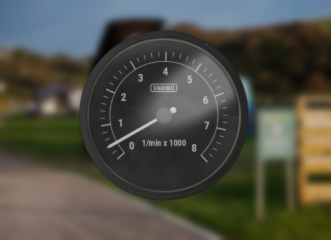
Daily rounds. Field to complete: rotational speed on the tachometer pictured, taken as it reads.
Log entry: 400 rpm
